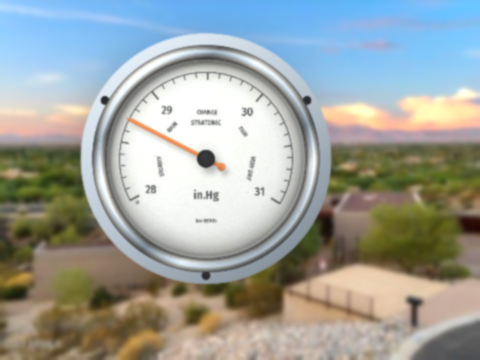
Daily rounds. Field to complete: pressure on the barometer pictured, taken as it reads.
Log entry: 28.7 inHg
